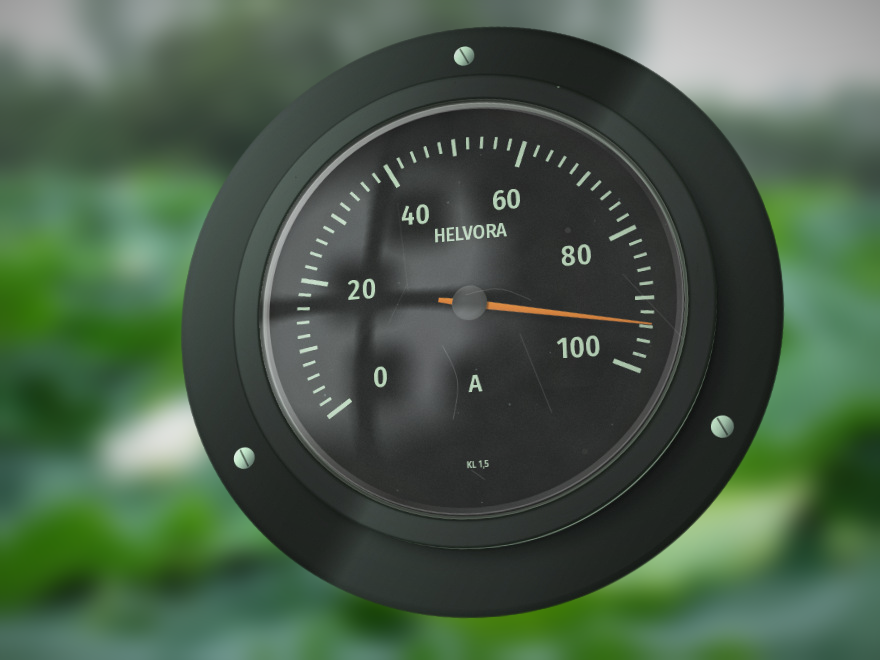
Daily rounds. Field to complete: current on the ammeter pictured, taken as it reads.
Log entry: 94 A
